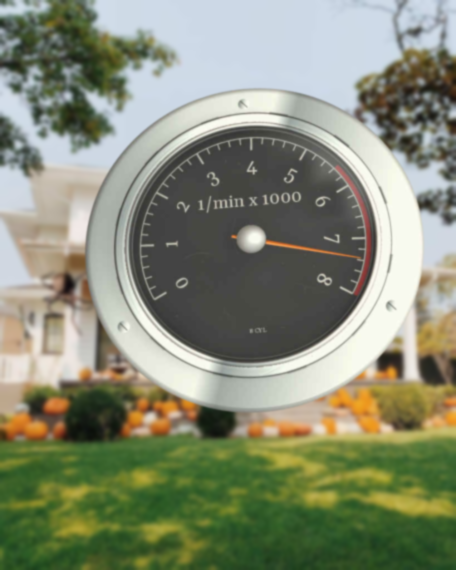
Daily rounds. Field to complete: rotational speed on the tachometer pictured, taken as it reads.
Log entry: 7400 rpm
